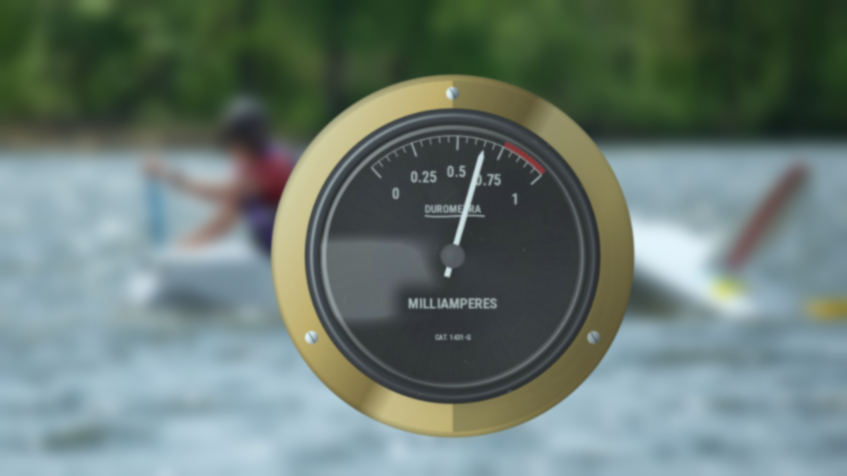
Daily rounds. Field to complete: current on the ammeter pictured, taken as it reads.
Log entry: 0.65 mA
